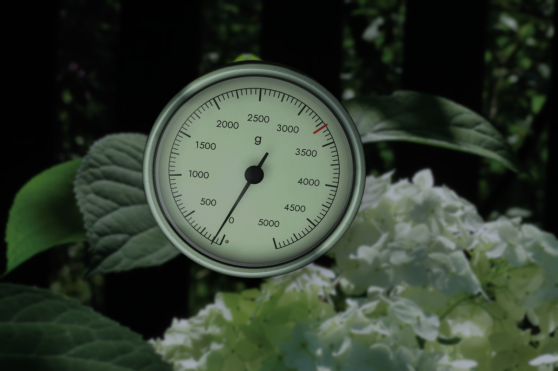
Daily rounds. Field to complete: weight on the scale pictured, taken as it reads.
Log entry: 100 g
